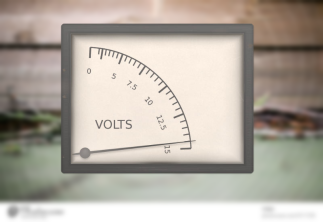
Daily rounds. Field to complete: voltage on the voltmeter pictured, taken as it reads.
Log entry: 14.5 V
